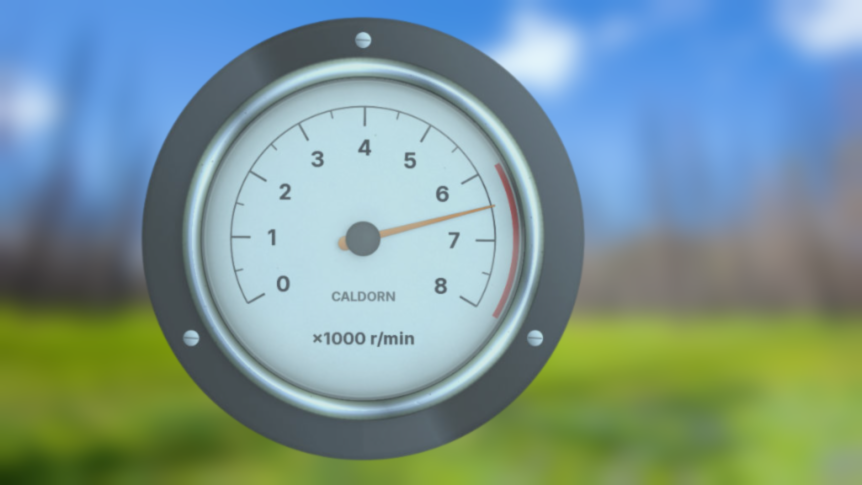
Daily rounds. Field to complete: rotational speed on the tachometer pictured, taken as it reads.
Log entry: 6500 rpm
